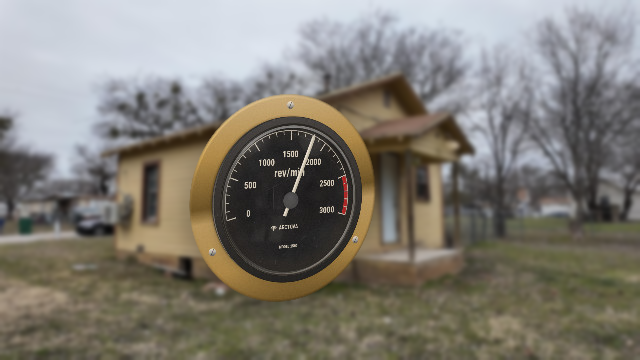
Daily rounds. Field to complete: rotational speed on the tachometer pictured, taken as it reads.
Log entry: 1800 rpm
